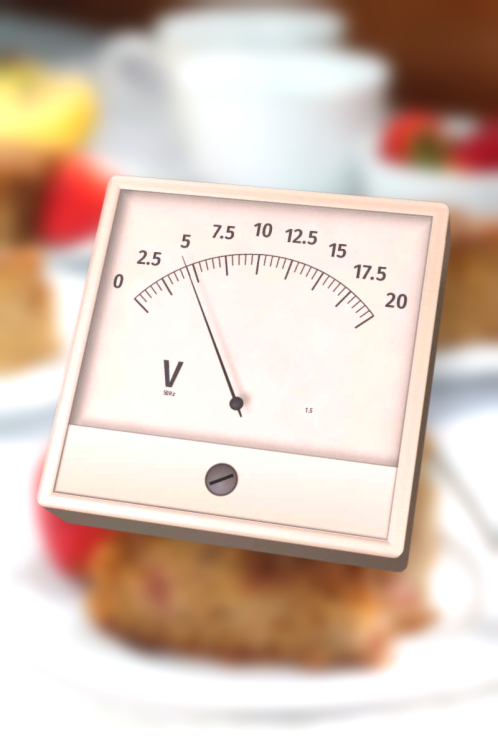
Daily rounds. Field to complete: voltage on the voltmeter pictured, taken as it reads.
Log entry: 4.5 V
